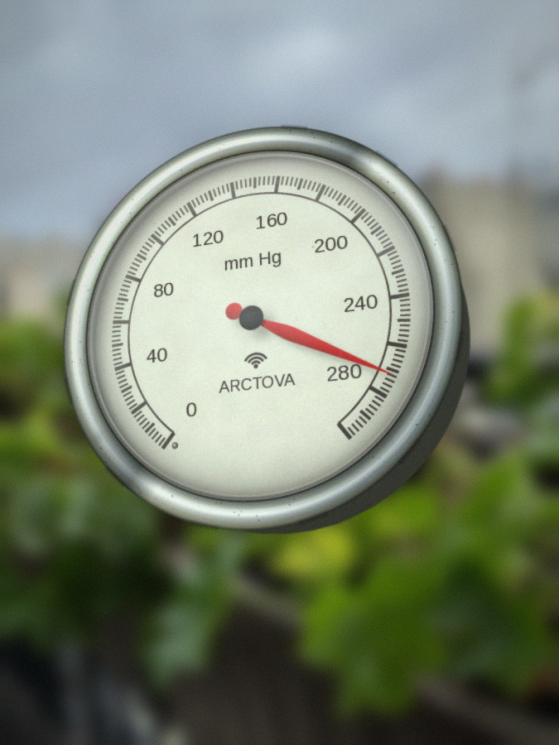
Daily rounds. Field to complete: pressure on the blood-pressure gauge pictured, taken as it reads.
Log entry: 272 mmHg
